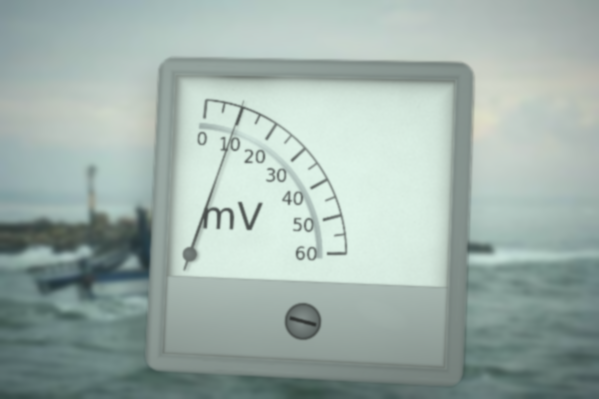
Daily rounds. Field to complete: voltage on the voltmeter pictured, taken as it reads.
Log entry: 10 mV
